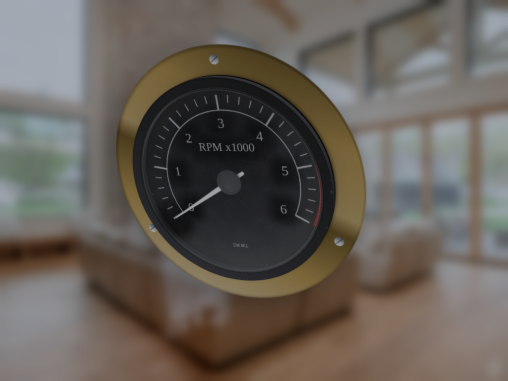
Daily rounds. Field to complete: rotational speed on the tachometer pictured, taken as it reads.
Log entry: 0 rpm
